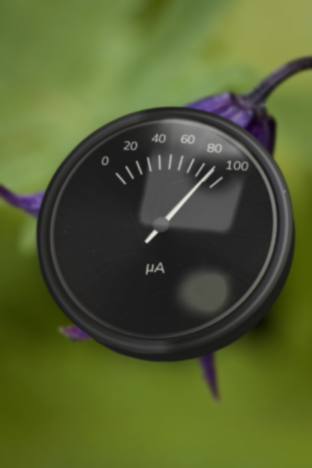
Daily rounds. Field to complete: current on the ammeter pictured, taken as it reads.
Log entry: 90 µA
